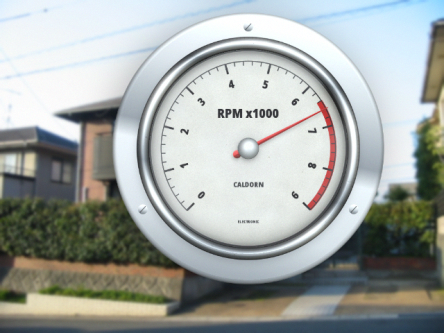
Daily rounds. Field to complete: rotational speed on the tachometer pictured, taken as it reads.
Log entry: 6600 rpm
